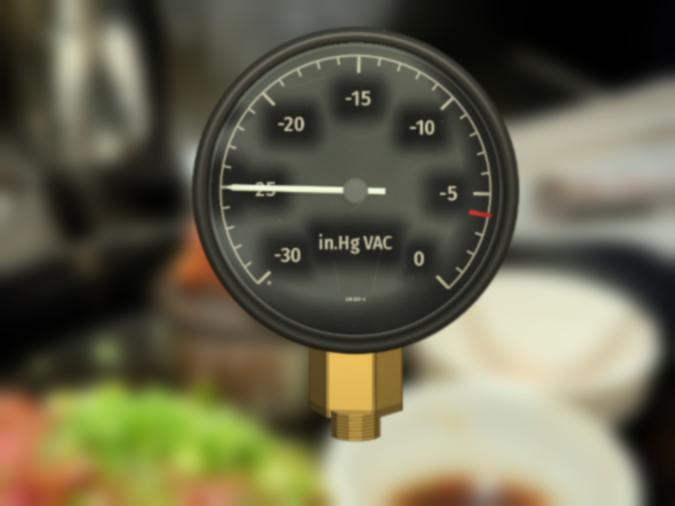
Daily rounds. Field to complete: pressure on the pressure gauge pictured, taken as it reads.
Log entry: -25 inHg
